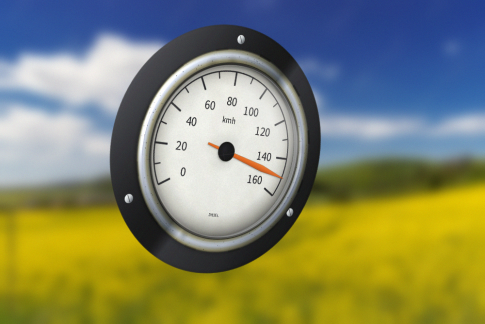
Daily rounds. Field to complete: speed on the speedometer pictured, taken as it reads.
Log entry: 150 km/h
